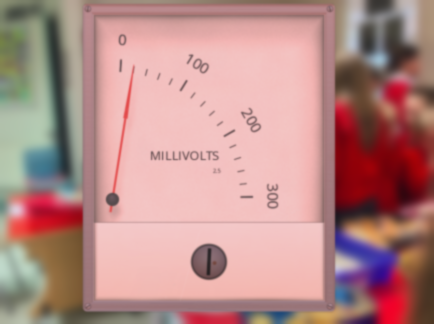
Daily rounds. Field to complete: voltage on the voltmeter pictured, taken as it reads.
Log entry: 20 mV
